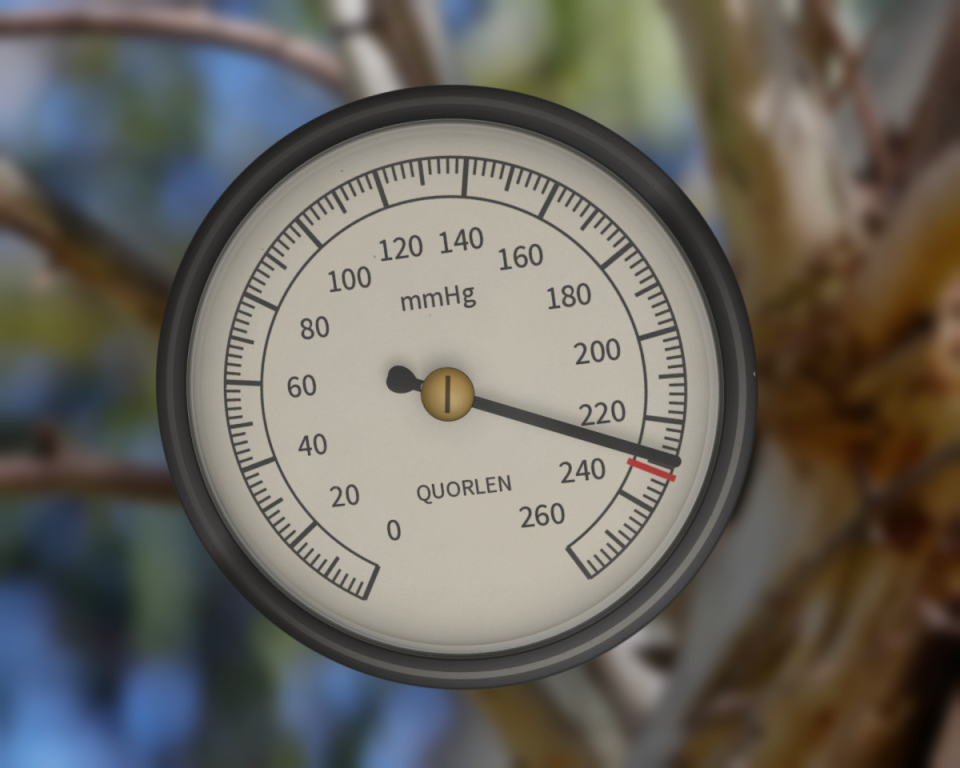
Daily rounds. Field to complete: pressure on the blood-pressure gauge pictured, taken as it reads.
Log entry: 228 mmHg
